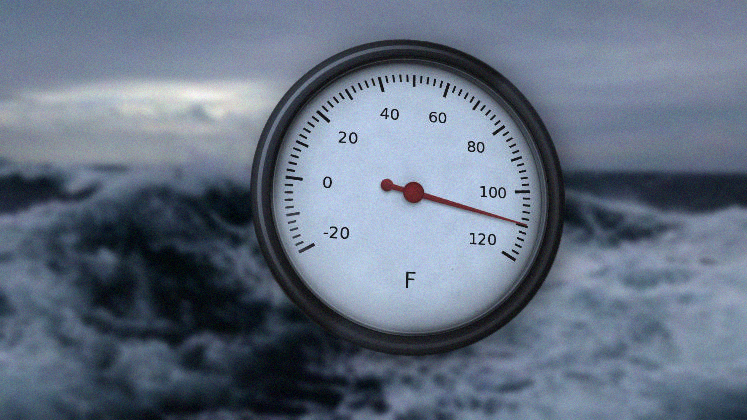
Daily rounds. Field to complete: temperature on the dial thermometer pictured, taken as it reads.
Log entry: 110 °F
